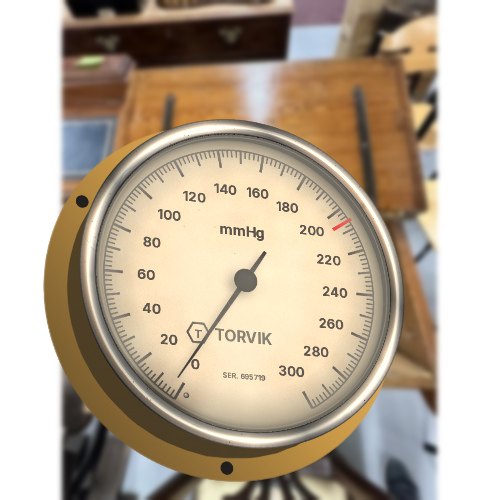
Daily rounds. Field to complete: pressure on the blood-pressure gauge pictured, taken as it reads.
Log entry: 4 mmHg
